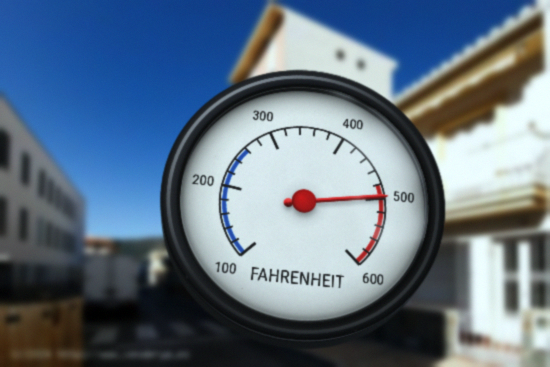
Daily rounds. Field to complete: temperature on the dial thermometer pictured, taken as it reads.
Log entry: 500 °F
